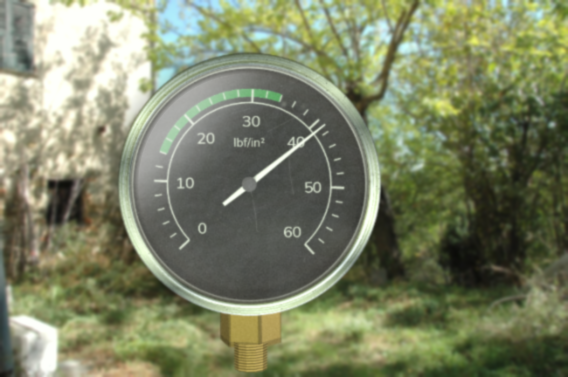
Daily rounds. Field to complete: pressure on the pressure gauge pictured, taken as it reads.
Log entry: 41 psi
